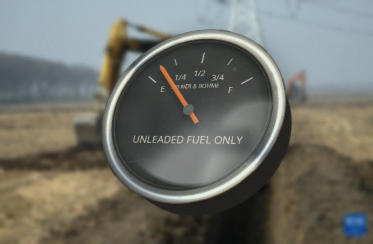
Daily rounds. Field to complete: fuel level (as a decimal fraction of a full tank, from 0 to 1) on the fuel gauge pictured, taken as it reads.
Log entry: 0.125
